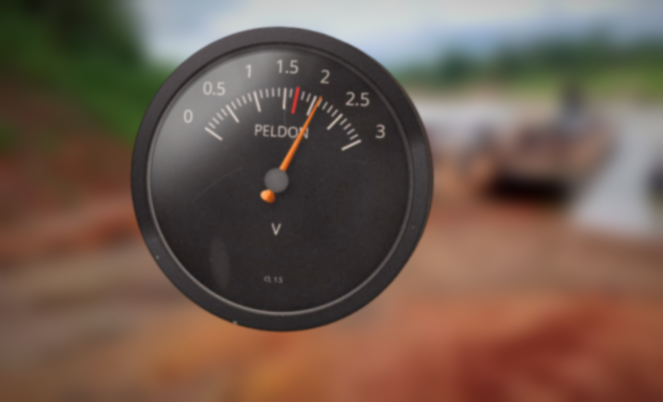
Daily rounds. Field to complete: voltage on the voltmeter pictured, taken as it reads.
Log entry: 2.1 V
